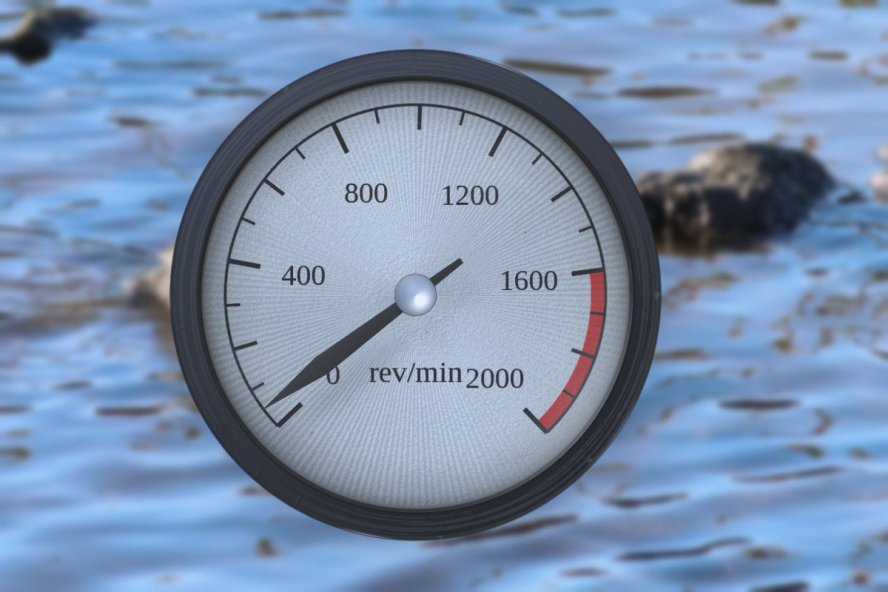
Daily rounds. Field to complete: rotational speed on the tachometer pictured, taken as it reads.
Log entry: 50 rpm
